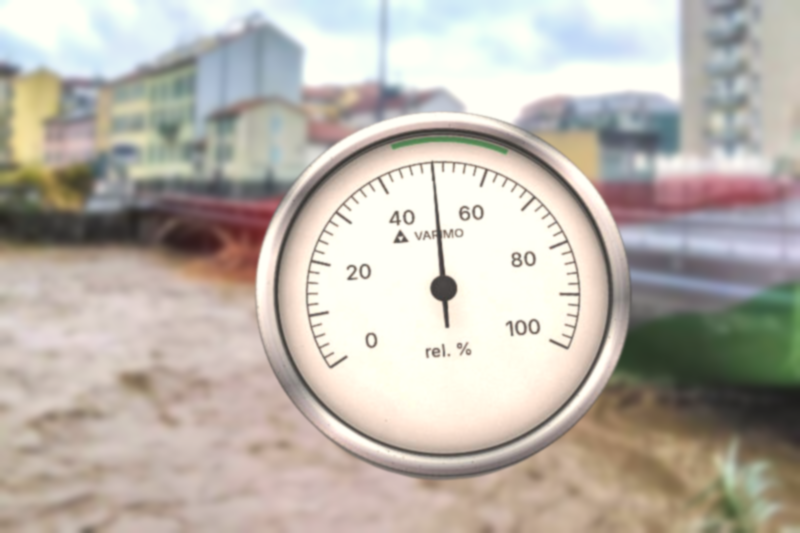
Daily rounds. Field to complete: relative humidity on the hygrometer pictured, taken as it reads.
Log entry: 50 %
